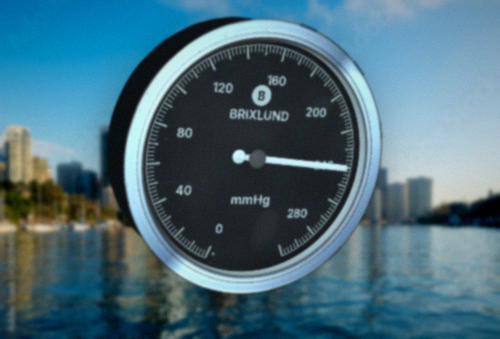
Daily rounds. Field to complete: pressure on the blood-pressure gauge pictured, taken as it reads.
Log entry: 240 mmHg
